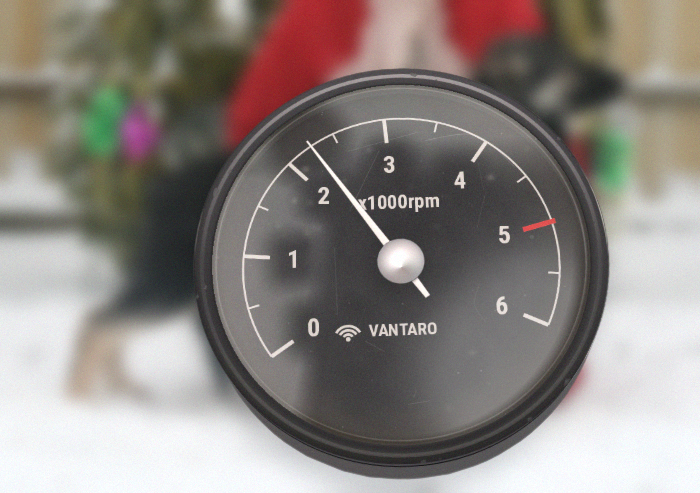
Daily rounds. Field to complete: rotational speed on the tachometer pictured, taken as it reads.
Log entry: 2250 rpm
